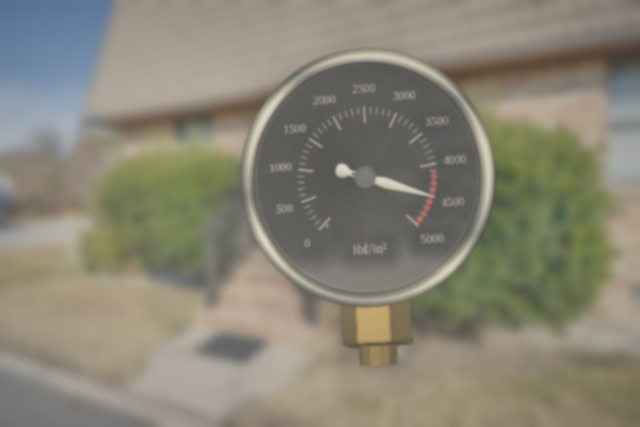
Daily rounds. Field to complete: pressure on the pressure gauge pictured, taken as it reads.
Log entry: 4500 psi
